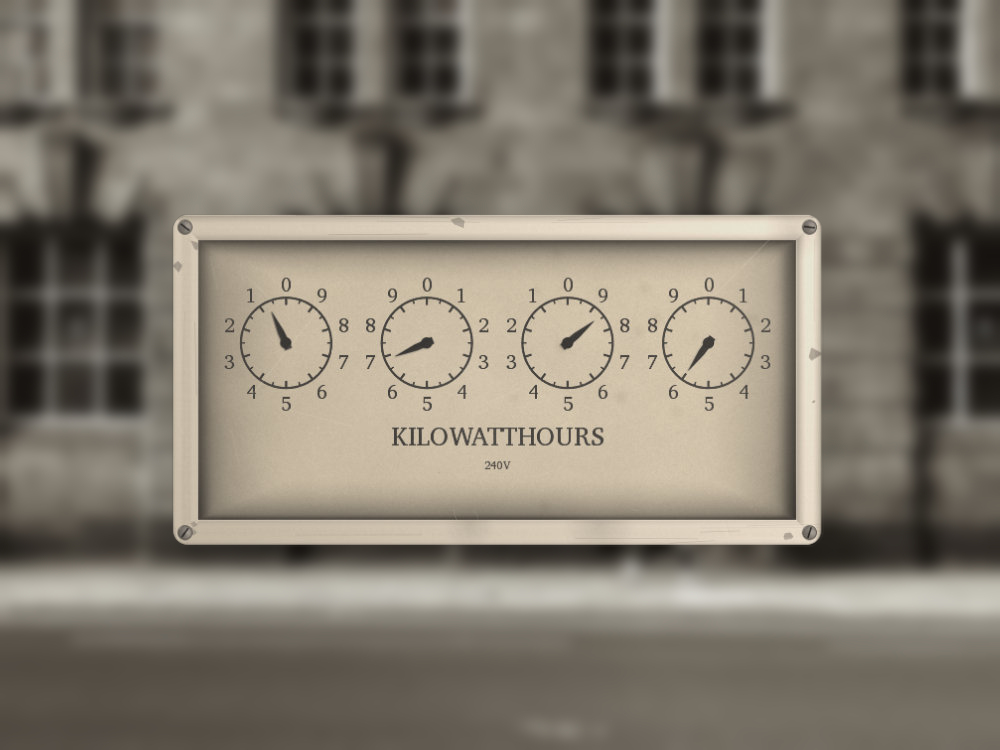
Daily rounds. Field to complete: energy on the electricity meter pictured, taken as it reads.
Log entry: 686 kWh
